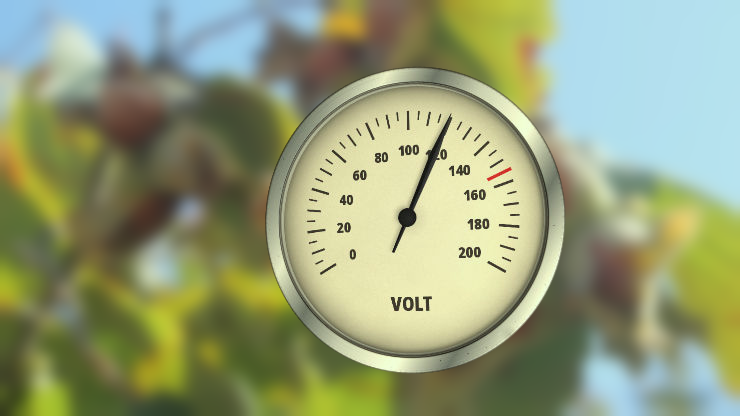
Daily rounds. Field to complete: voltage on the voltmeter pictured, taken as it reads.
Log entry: 120 V
